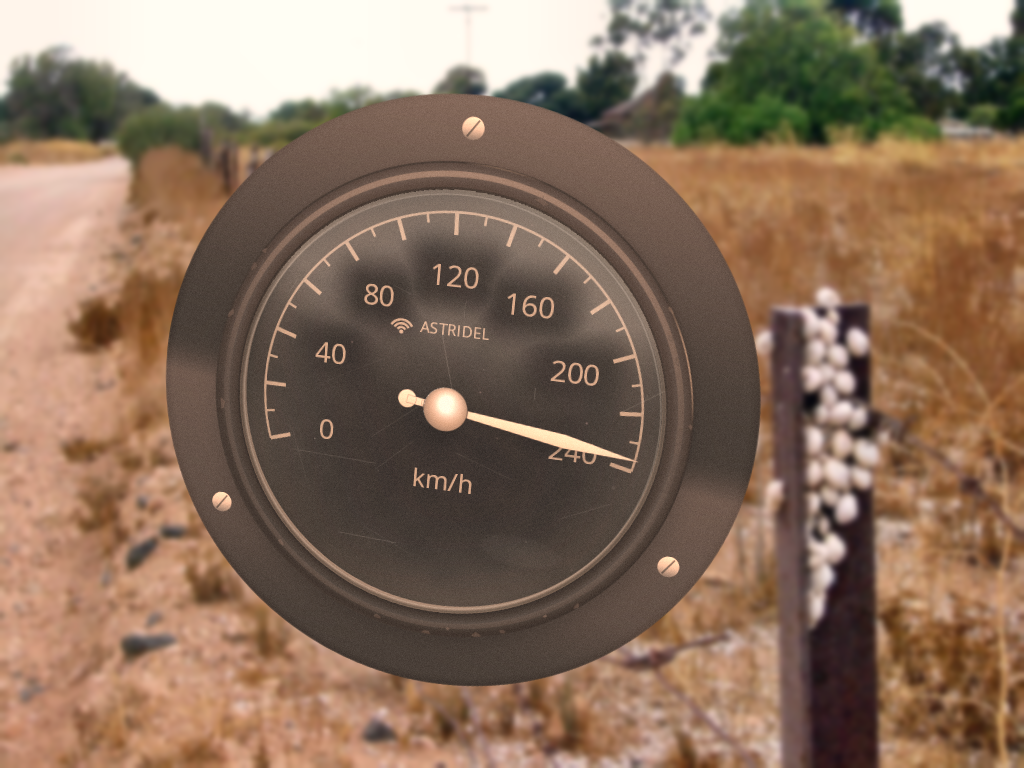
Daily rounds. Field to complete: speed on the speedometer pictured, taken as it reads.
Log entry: 235 km/h
